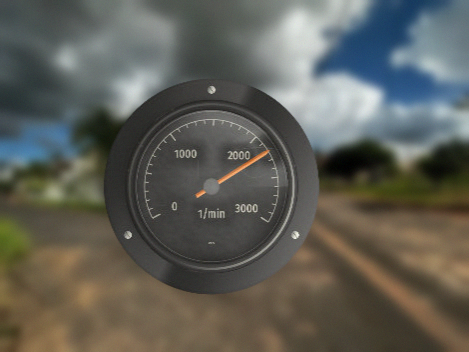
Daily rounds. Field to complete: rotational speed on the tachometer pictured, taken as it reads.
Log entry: 2200 rpm
